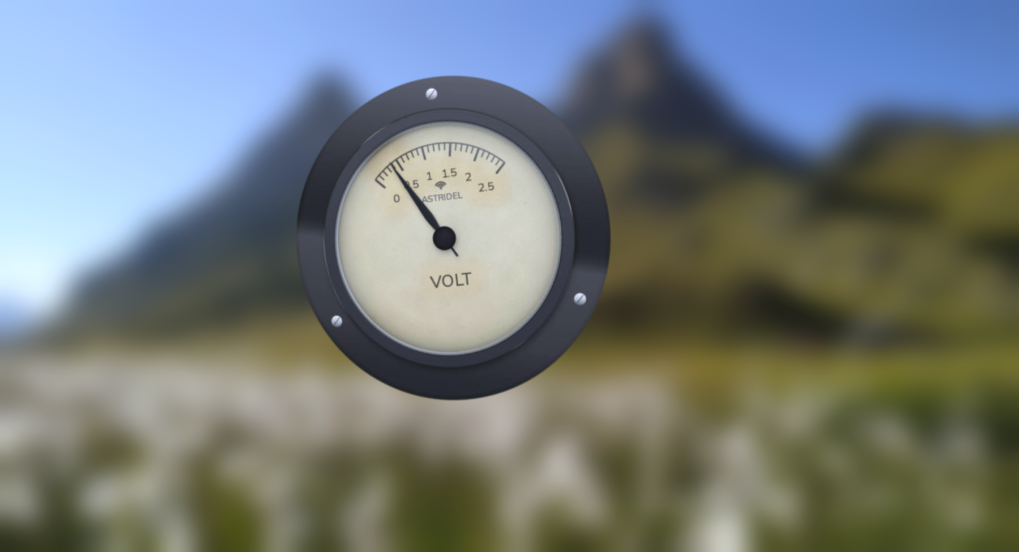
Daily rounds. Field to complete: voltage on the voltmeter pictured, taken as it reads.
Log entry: 0.4 V
